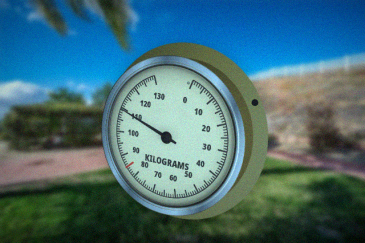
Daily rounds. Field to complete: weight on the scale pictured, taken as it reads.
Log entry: 110 kg
